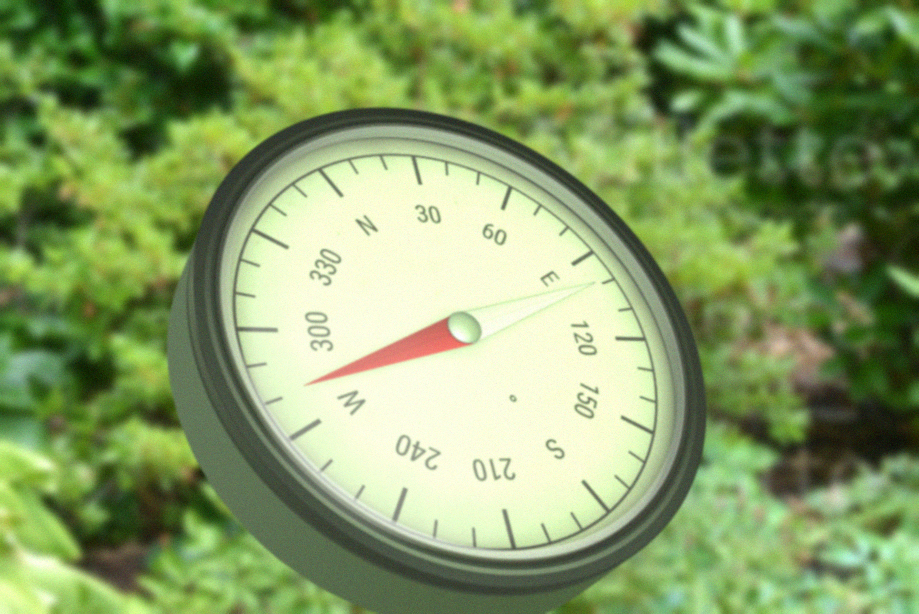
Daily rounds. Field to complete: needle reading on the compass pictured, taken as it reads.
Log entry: 280 °
